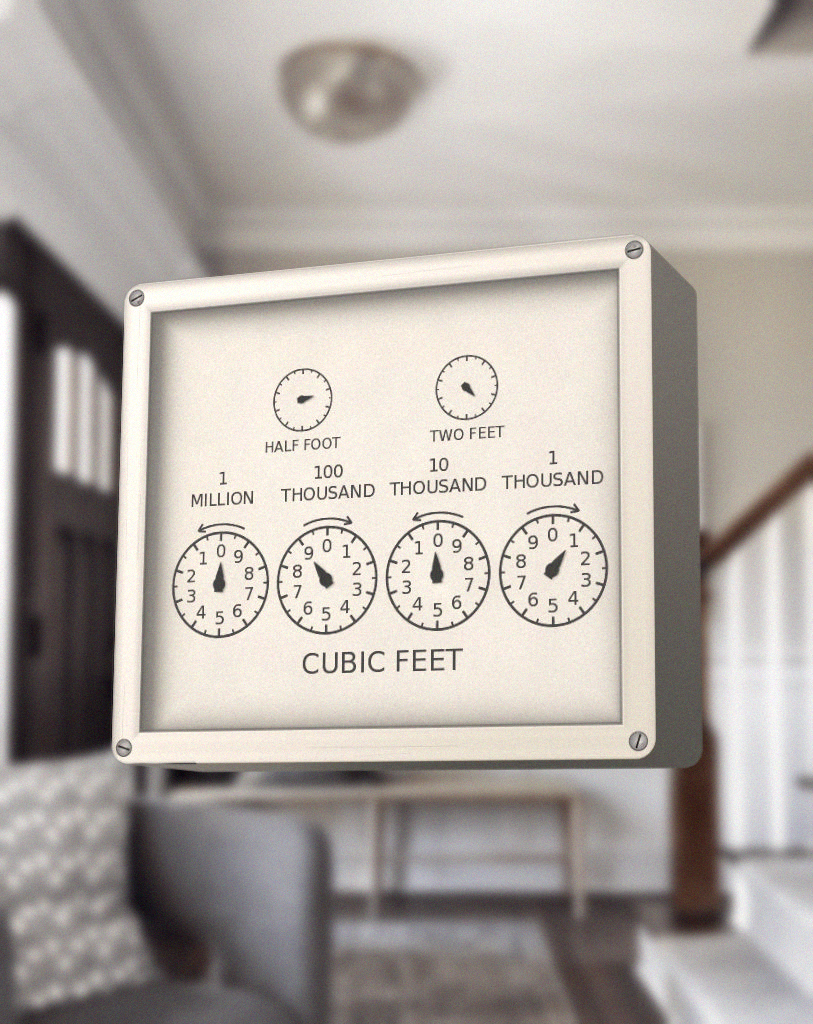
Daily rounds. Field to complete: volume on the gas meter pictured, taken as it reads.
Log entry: 990100 ft³
